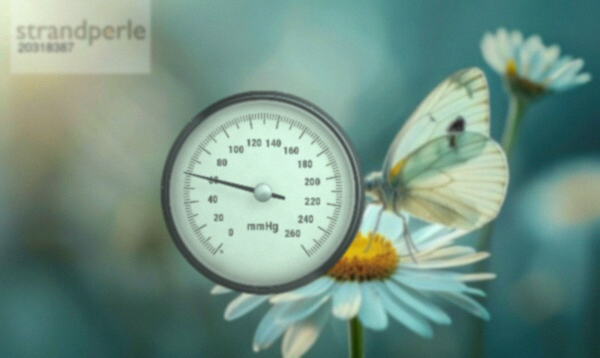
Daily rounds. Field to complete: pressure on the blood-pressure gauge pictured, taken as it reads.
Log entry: 60 mmHg
